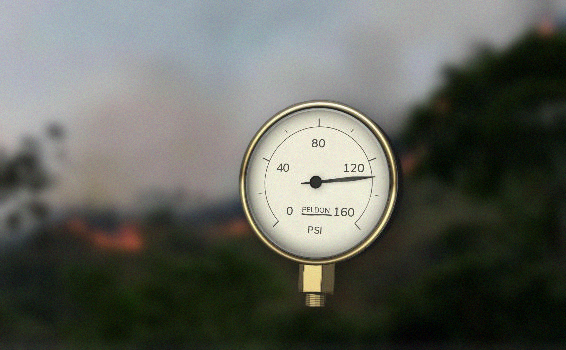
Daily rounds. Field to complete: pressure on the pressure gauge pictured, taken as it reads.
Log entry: 130 psi
